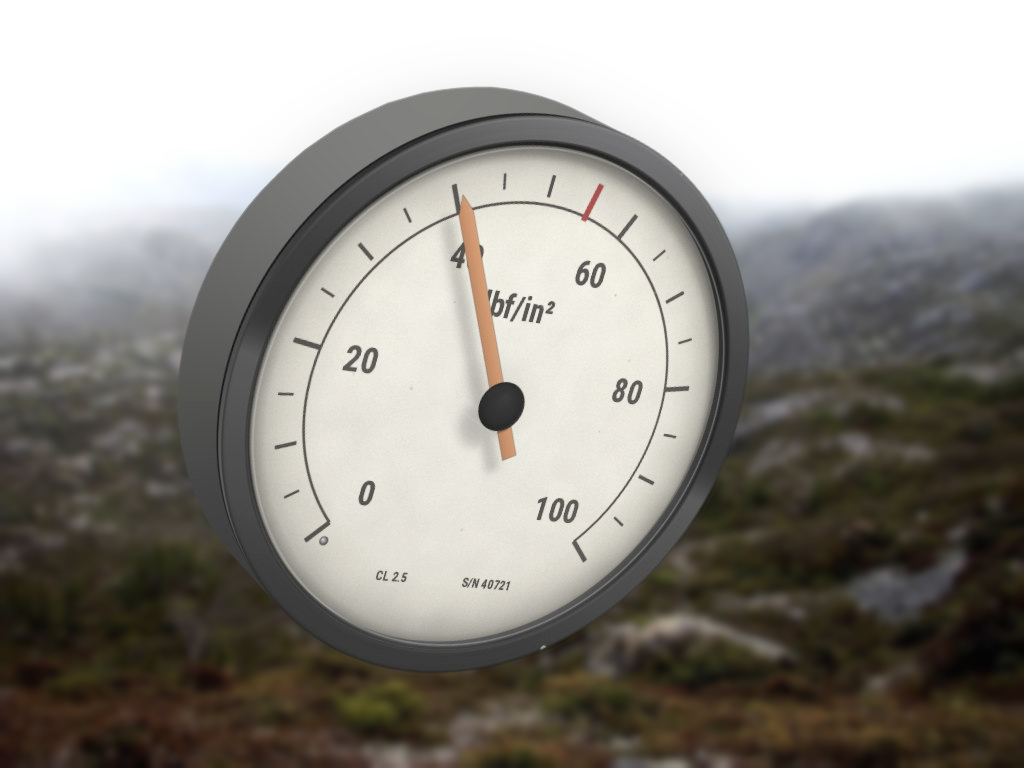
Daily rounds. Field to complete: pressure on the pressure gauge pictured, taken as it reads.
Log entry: 40 psi
